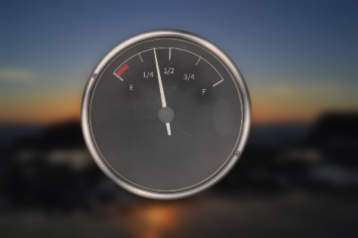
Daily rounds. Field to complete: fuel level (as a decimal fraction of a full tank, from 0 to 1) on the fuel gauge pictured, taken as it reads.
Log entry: 0.375
